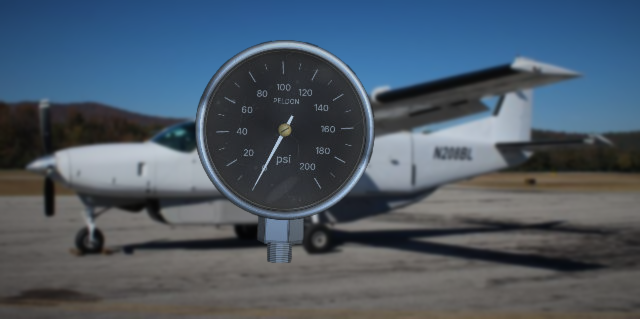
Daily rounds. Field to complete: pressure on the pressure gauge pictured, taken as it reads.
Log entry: 0 psi
